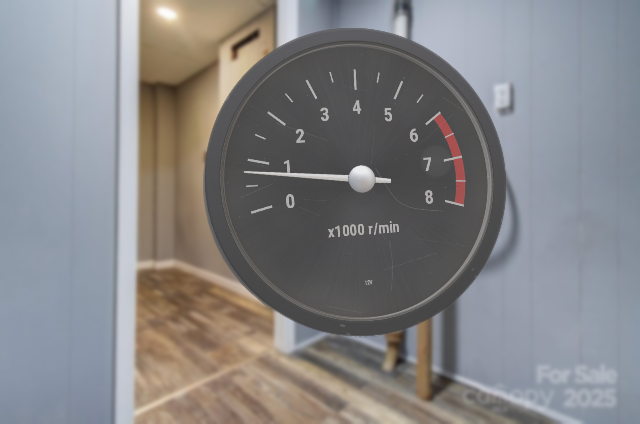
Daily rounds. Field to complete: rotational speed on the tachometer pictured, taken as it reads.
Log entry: 750 rpm
